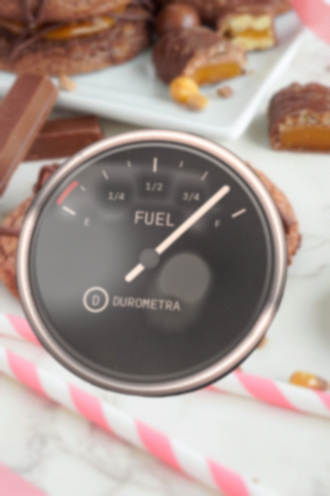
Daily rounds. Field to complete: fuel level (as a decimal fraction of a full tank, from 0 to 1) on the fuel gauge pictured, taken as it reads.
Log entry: 0.875
